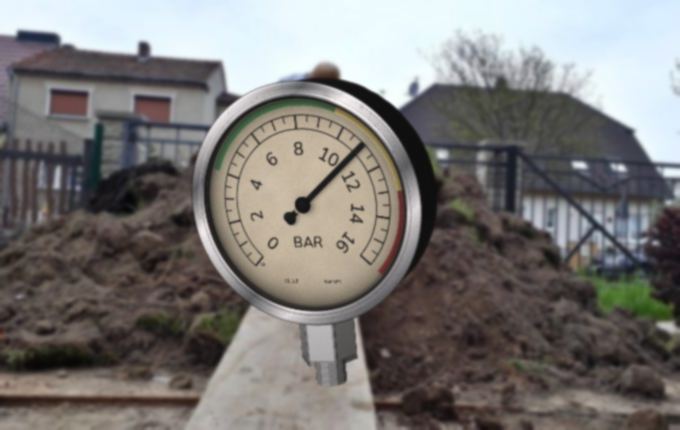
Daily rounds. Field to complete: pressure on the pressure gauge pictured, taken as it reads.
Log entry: 11 bar
